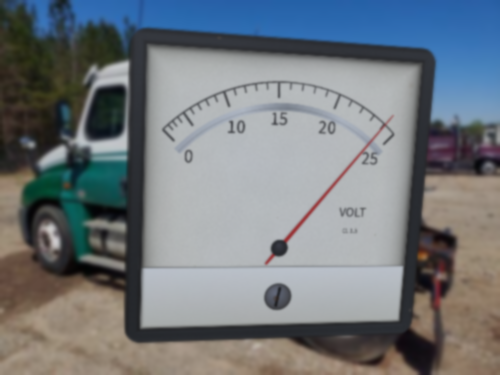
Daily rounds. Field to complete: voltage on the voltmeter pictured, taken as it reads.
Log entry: 24 V
